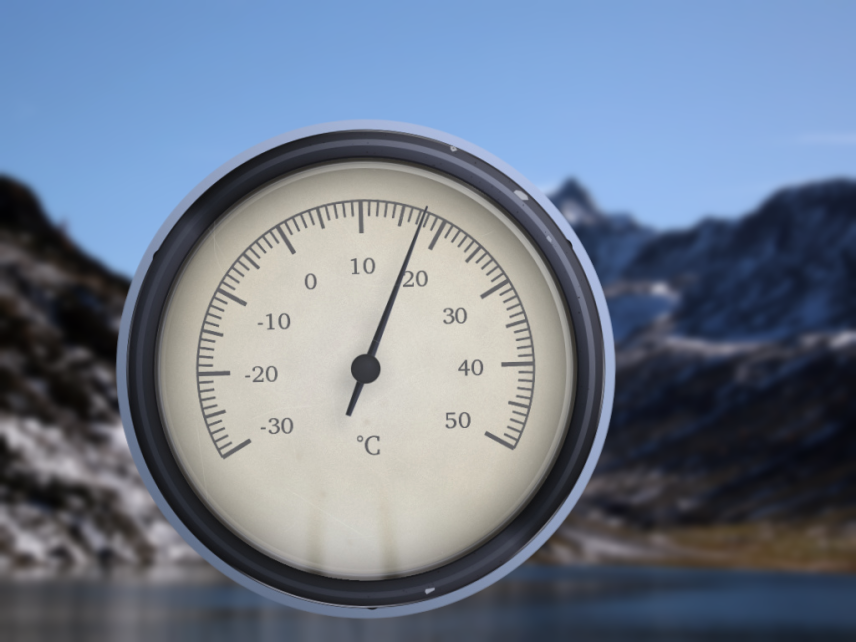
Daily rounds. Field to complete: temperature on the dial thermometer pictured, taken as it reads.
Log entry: 17.5 °C
